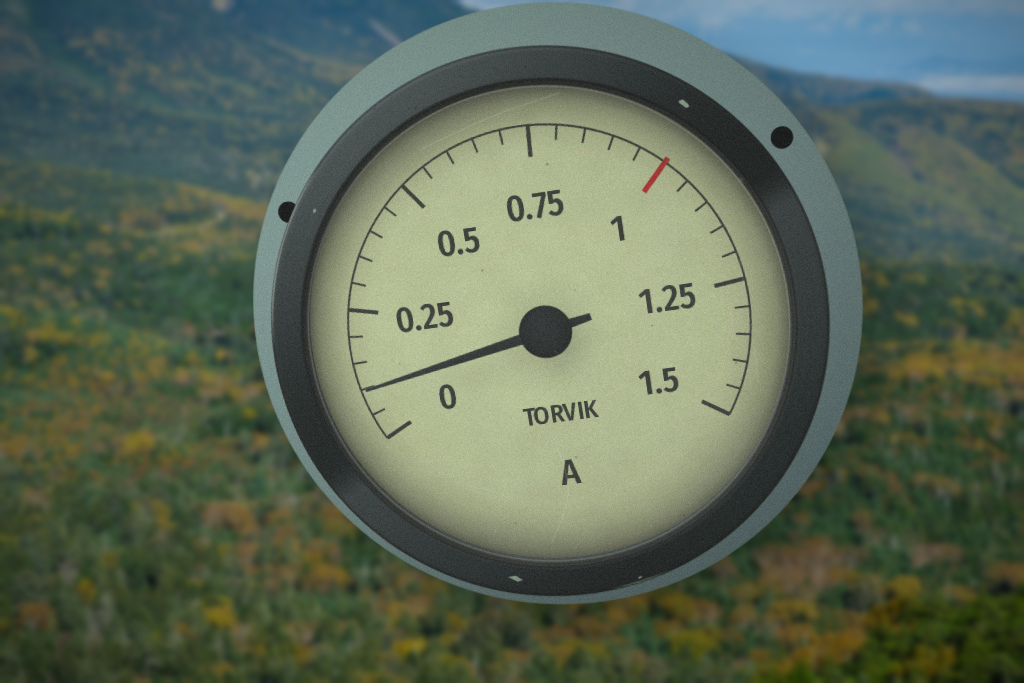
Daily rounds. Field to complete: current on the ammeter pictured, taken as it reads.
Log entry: 0.1 A
